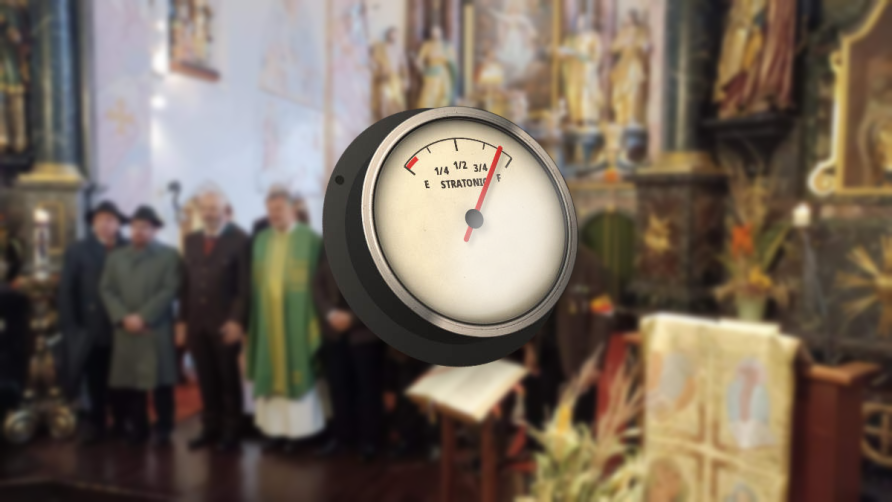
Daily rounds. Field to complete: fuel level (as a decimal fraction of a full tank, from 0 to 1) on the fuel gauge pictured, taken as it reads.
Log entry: 0.875
